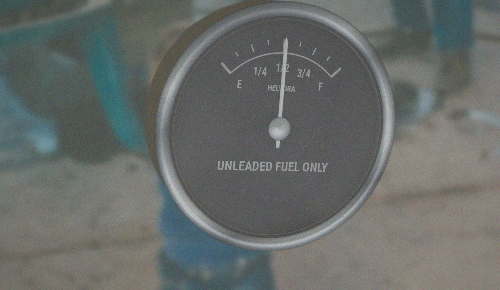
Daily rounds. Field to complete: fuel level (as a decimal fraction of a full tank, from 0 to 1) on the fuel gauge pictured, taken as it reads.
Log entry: 0.5
